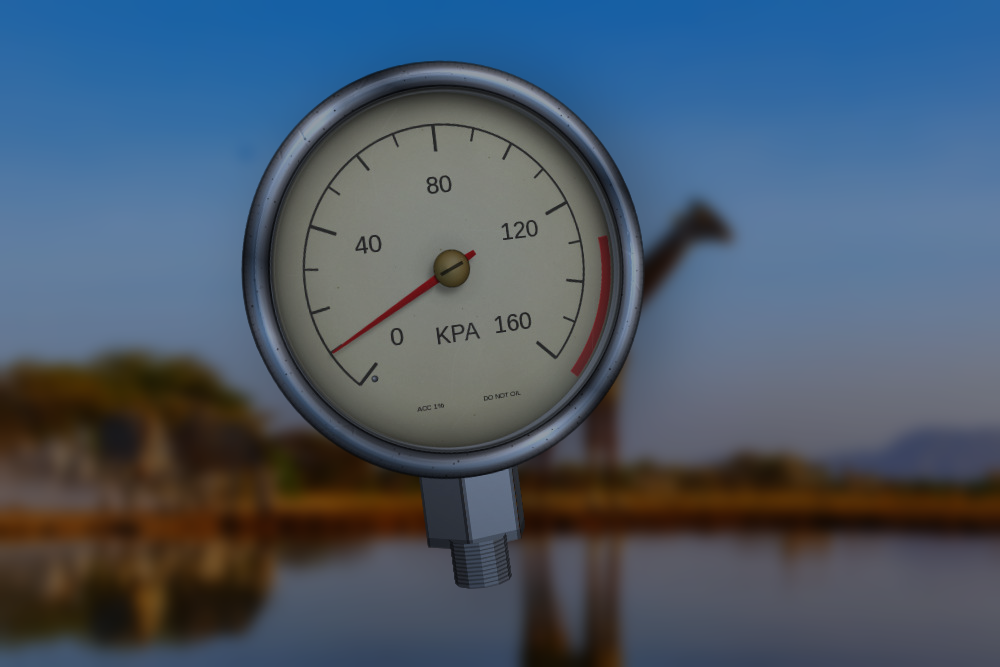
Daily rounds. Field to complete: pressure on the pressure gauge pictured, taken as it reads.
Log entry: 10 kPa
